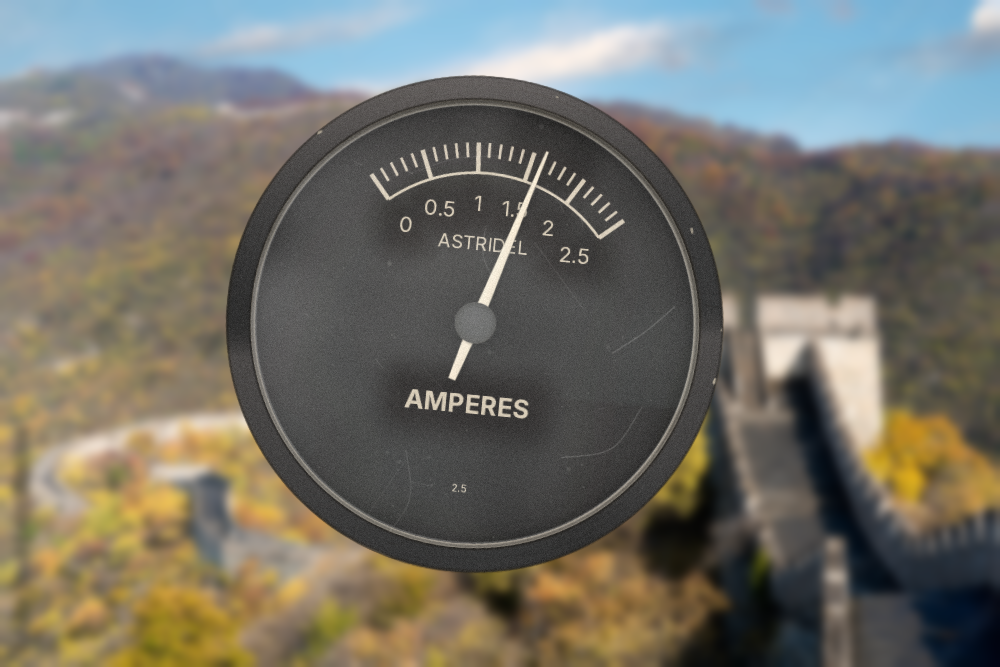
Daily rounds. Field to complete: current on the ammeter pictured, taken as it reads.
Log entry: 1.6 A
